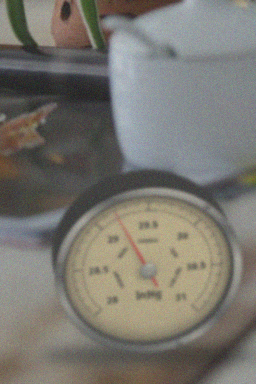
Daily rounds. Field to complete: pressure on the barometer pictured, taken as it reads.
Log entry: 29.2 inHg
